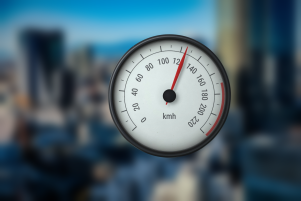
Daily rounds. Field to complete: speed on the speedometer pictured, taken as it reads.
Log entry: 125 km/h
